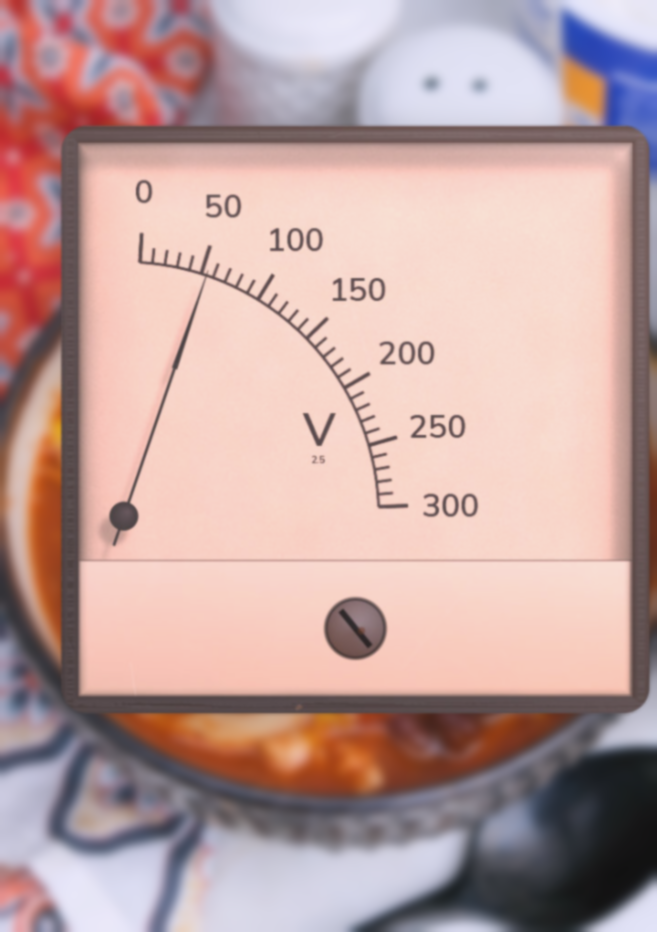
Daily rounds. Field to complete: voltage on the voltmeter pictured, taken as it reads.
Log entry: 55 V
